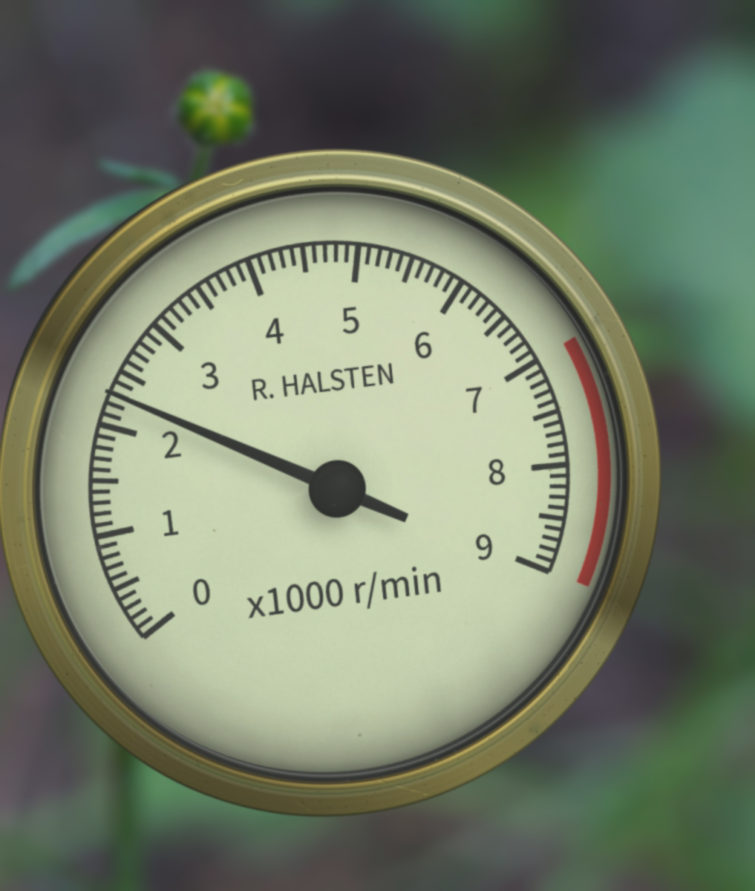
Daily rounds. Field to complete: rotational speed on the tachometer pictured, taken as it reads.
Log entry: 2300 rpm
